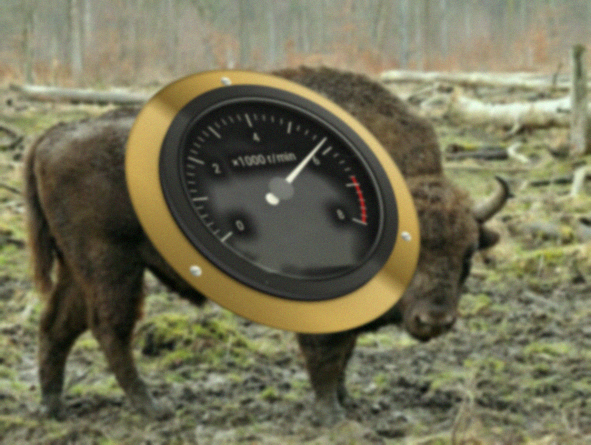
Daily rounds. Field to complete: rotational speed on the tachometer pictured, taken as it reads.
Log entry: 5800 rpm
